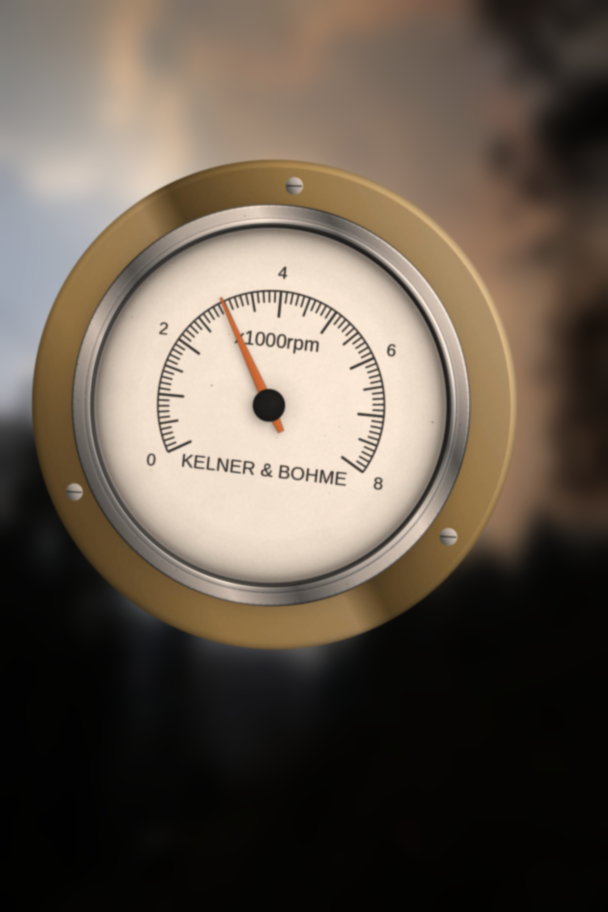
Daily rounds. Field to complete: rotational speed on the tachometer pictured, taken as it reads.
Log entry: 3000 rpm
